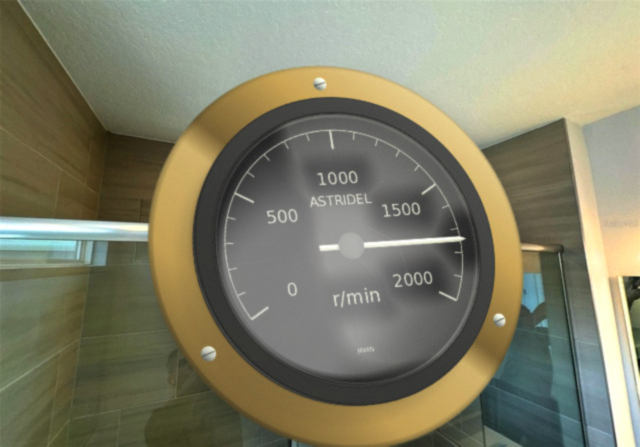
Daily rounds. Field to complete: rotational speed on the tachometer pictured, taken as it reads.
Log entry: 1750 rpm
